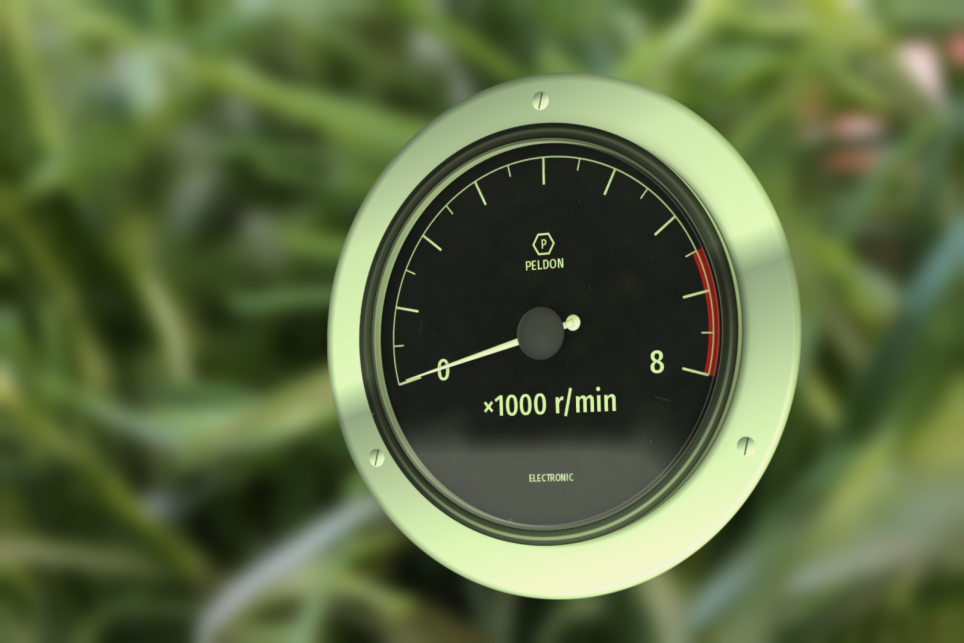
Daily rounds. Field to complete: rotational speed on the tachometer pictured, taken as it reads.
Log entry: 0 rpm
